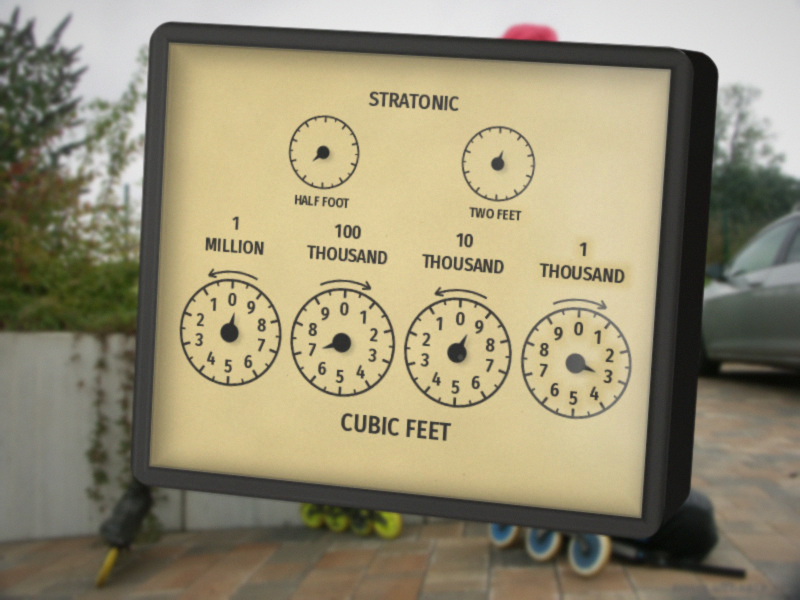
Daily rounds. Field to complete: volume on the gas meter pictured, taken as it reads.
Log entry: 969300 ft³
